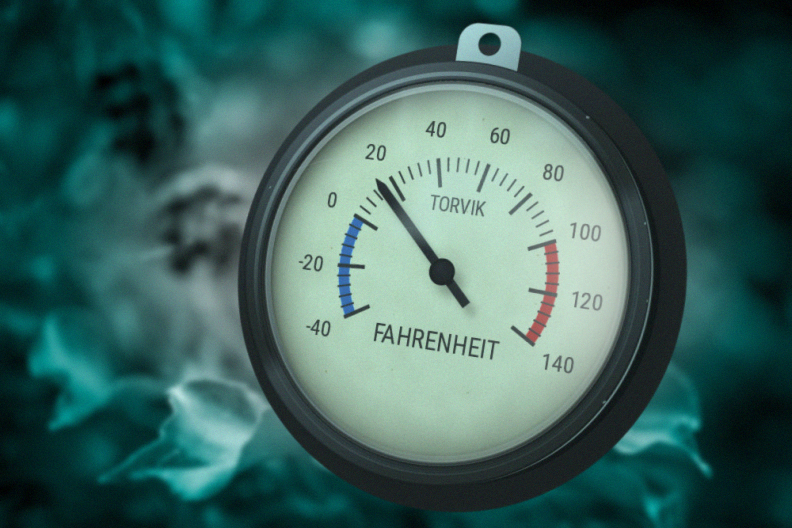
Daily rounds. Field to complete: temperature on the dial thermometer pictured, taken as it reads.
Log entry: 16 °F
